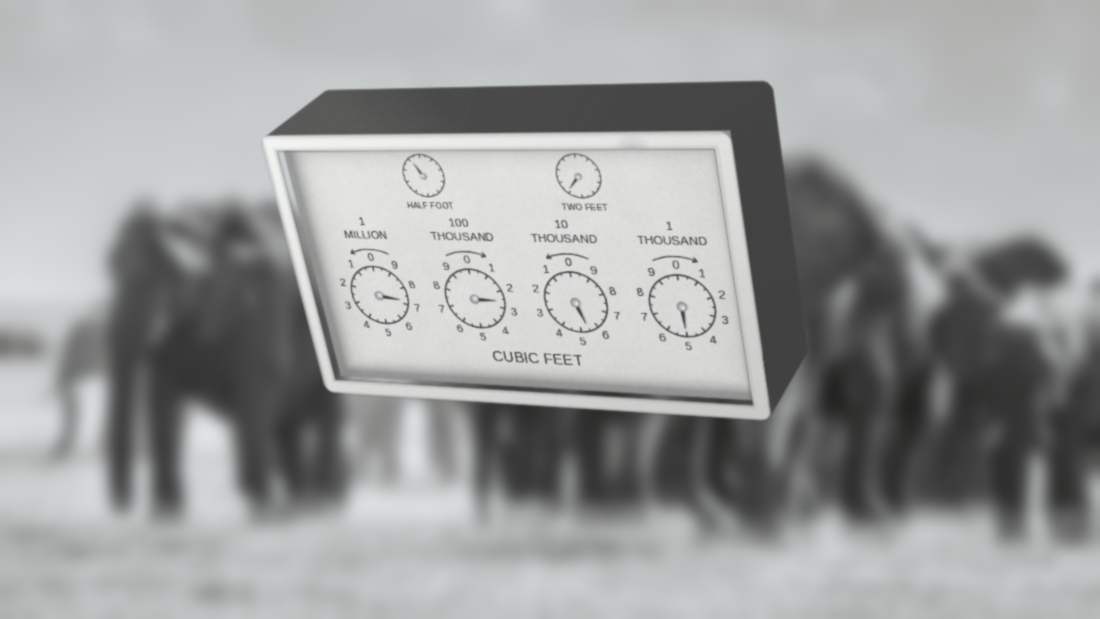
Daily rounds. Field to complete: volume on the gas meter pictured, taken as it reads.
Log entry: 725500 ft³
